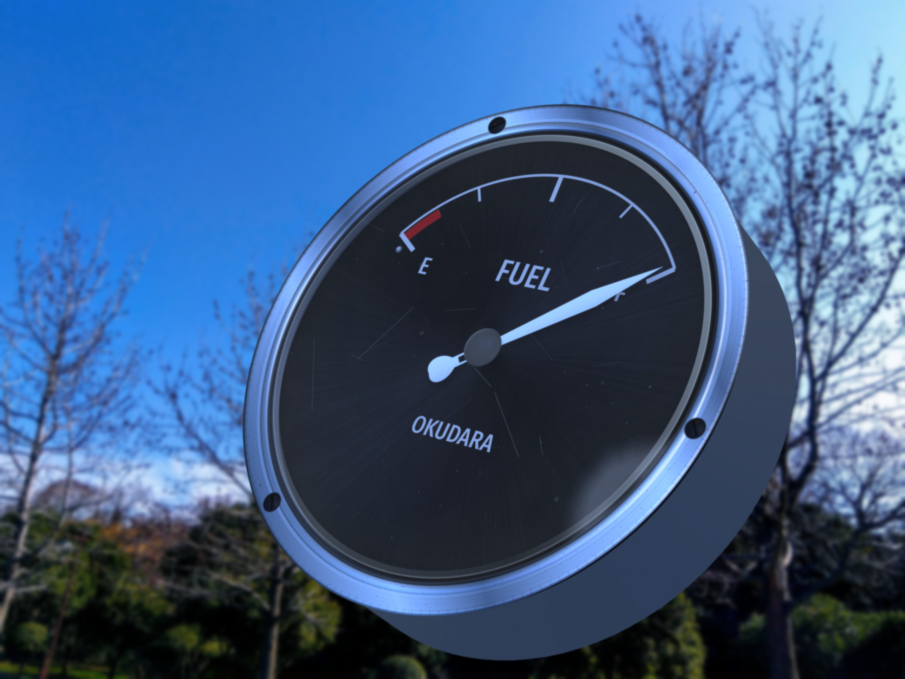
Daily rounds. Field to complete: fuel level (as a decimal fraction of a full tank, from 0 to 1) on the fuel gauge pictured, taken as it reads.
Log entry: 1
